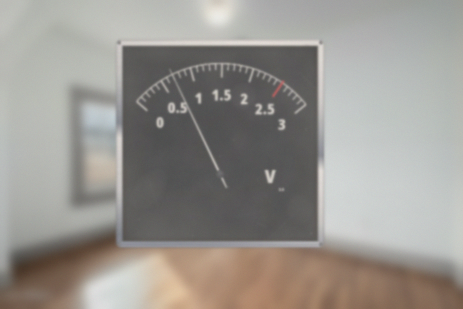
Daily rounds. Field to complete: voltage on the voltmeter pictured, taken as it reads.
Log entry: 0.7 V
